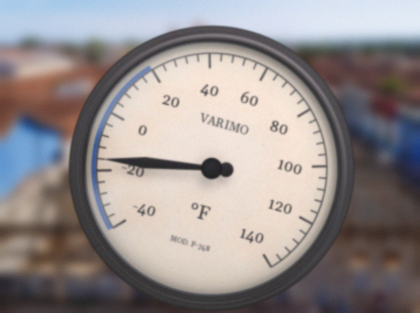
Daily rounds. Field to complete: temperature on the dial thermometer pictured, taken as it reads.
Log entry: -16 °F
